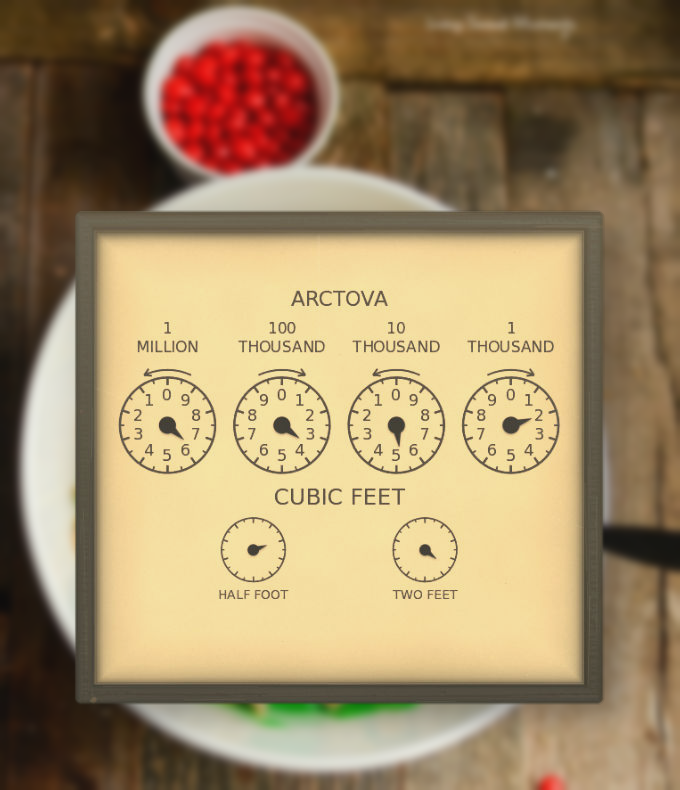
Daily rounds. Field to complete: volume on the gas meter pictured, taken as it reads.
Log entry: 635200 ft³
